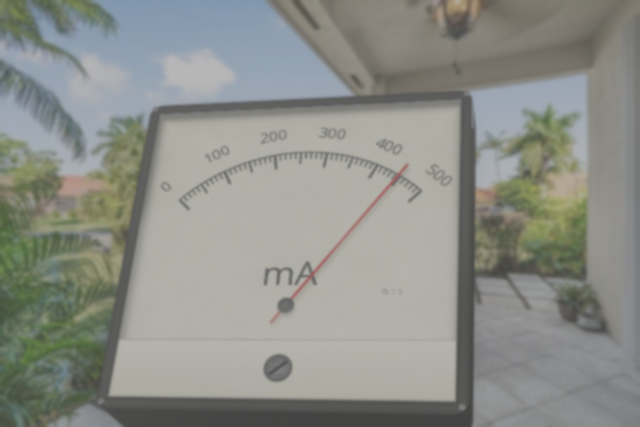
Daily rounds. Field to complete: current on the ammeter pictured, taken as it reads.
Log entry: 450 mA
